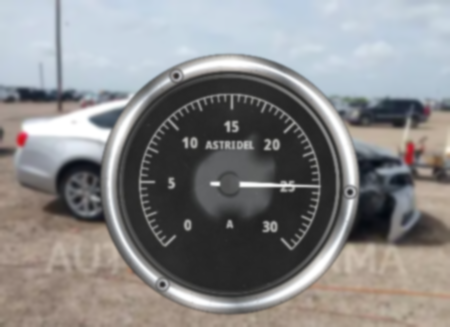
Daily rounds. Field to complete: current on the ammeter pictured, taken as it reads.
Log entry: 25 A
